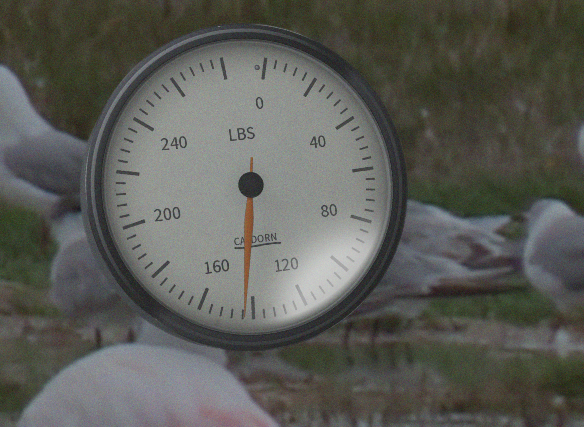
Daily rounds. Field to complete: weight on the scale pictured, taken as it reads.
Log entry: 144 lb
